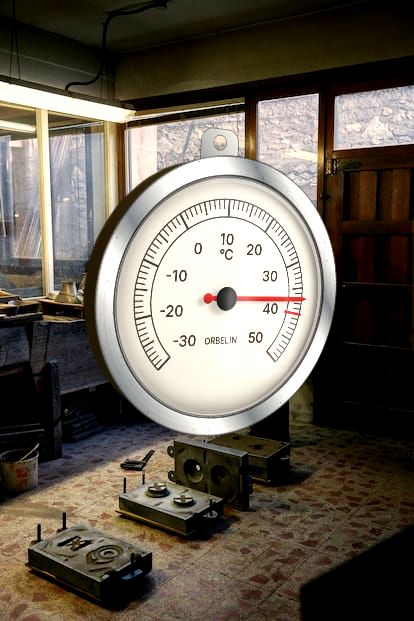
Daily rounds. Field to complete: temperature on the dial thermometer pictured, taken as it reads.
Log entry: 37 °C
